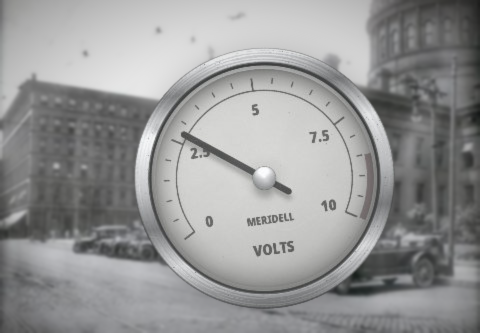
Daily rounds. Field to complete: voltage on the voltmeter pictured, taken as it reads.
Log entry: 2.75 V
